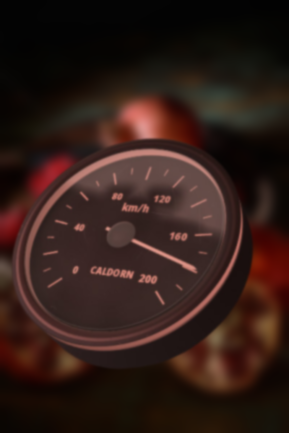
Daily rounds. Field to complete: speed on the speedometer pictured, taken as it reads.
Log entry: 180 km/h
